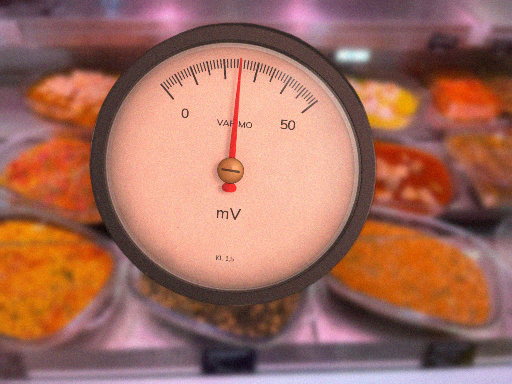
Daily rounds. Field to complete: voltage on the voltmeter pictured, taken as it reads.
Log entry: 25 mV
